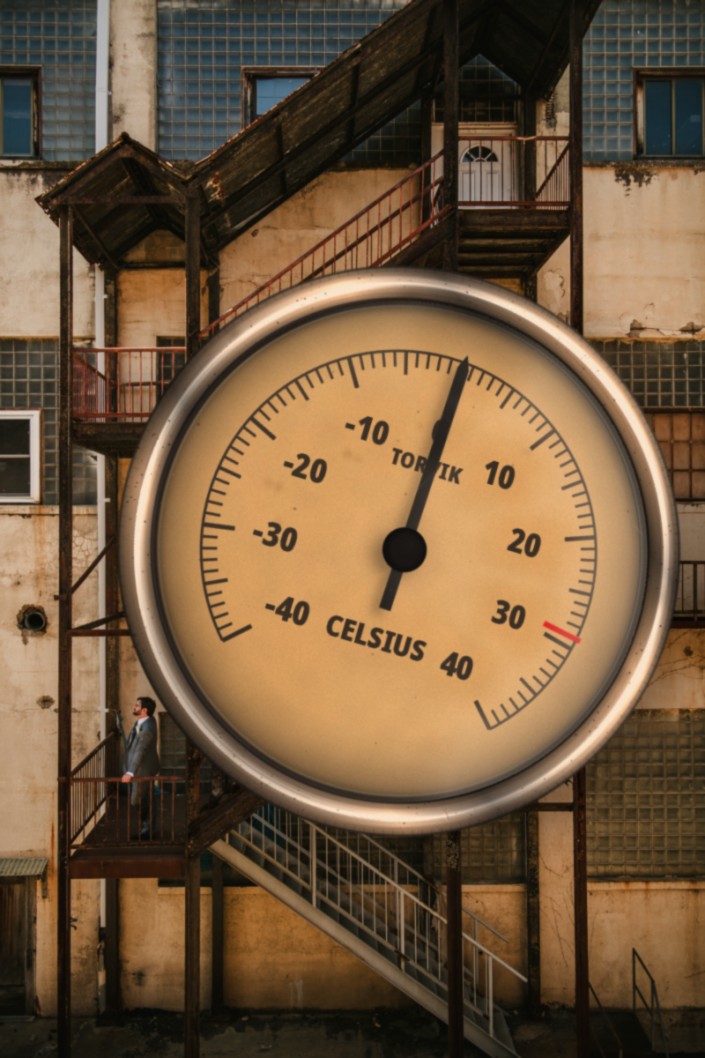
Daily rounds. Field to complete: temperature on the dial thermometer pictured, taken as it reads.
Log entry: 0 °C
